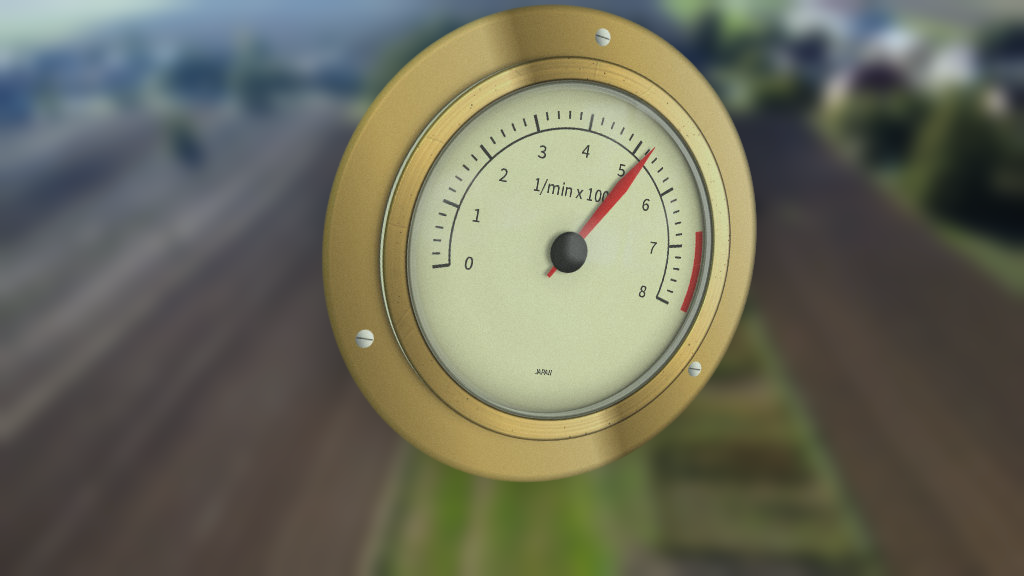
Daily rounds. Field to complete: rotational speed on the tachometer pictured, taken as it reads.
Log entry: 5200 rpm
